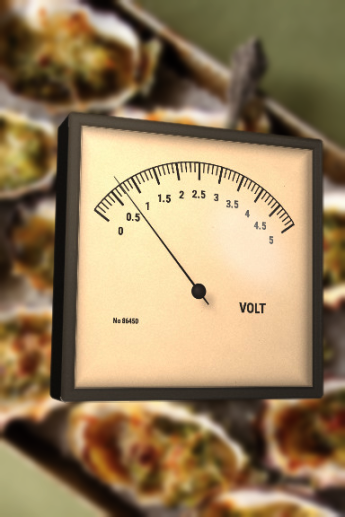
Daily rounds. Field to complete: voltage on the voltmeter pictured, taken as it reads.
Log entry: 0.7 V
